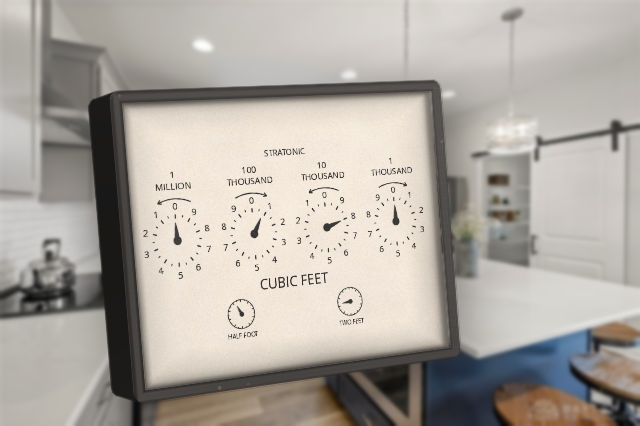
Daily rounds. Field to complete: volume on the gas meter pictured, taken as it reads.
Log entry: 8000 ft³
